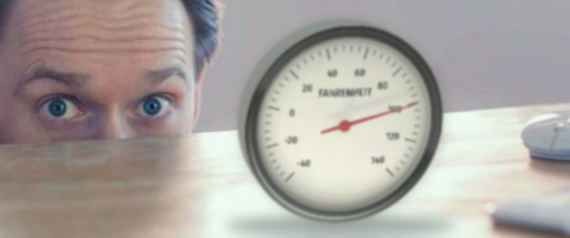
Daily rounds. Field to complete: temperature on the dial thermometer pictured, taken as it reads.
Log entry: 100 °F
